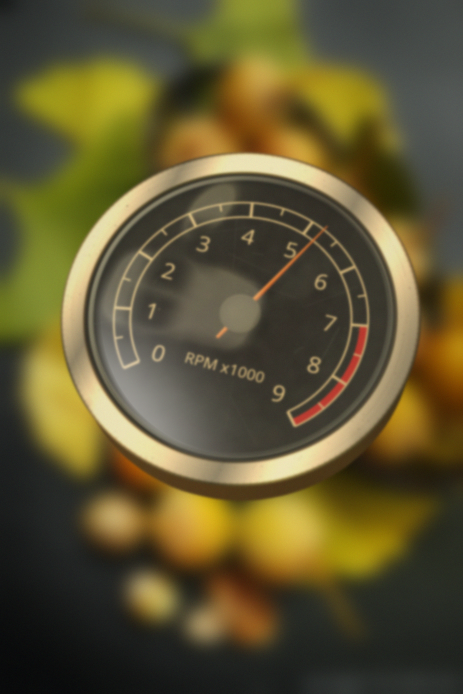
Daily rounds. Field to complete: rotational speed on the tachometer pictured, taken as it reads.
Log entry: 5250 rpm
